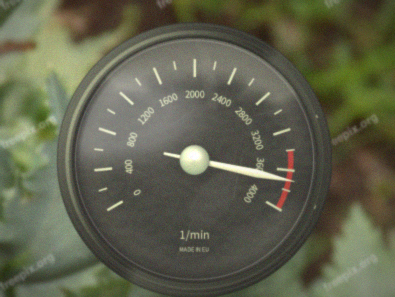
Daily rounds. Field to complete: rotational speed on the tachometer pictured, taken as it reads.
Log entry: 3700 rpm
